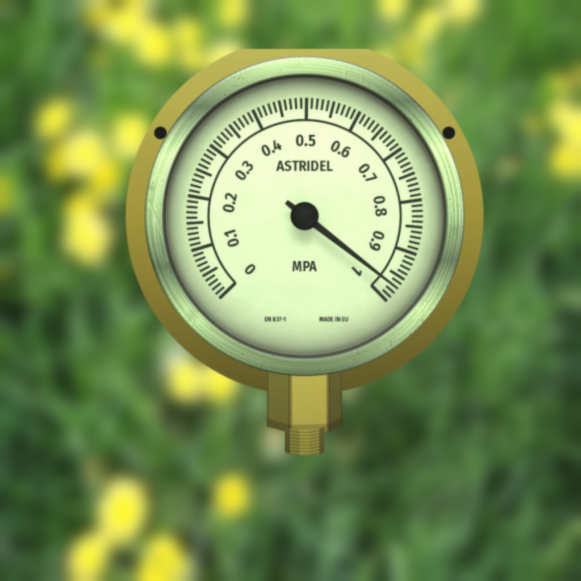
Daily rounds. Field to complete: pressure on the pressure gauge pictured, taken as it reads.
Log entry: 0.97 MPa
